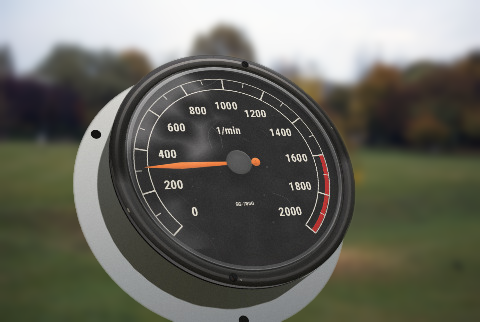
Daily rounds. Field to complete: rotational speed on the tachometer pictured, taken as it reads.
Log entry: 300 rpm
